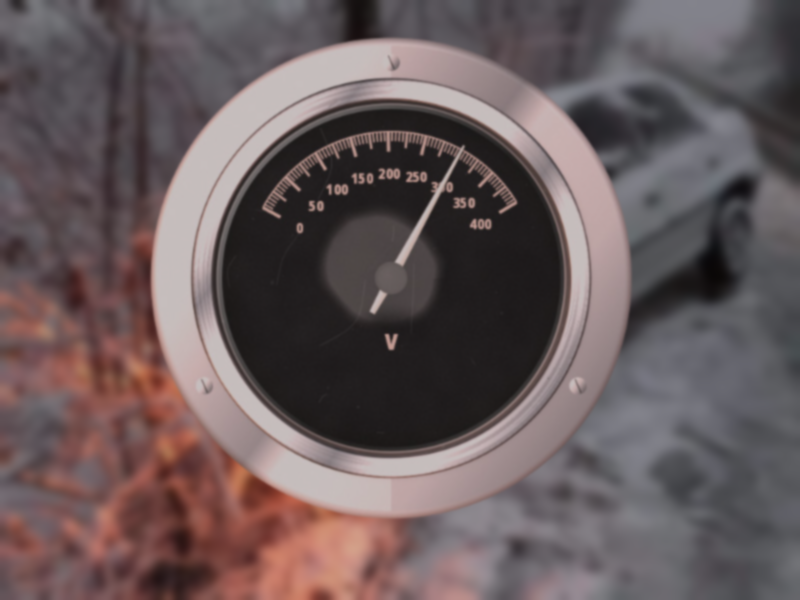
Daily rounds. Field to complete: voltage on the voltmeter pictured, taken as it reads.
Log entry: 300 V
